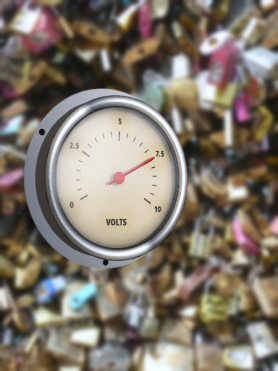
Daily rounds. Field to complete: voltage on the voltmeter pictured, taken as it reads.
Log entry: 7.5 V
